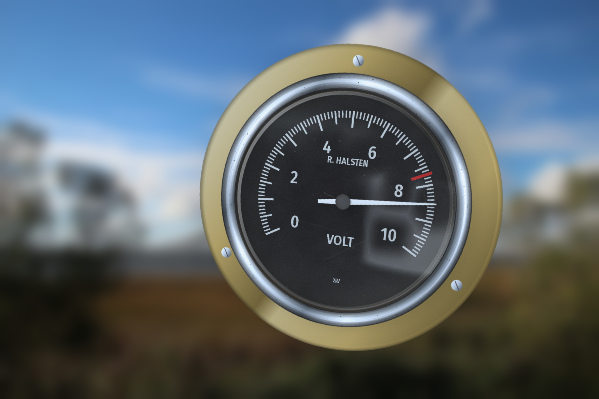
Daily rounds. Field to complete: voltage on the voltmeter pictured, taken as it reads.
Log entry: 8.5 V
